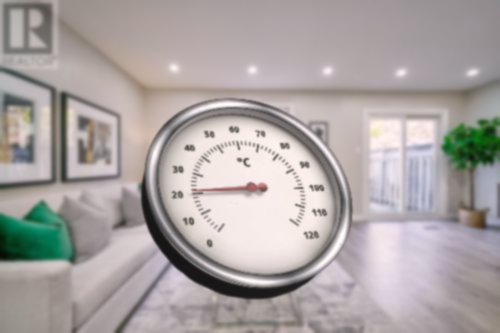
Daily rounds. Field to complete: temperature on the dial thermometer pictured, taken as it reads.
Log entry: 20 °C
